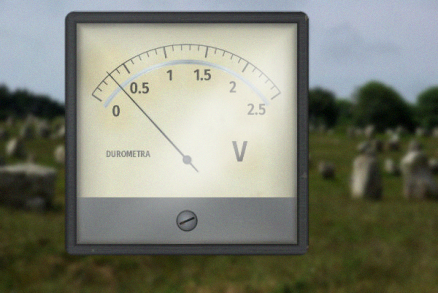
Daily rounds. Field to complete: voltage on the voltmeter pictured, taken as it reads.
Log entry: 0.3 V
